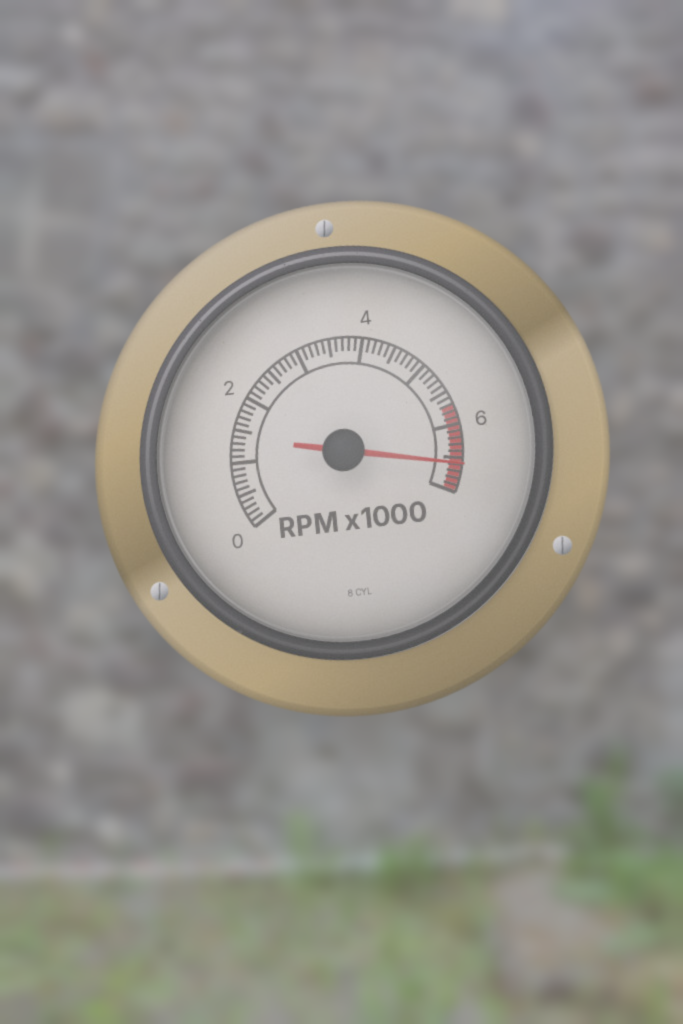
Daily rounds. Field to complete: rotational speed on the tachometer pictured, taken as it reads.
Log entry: 6600 rpm
